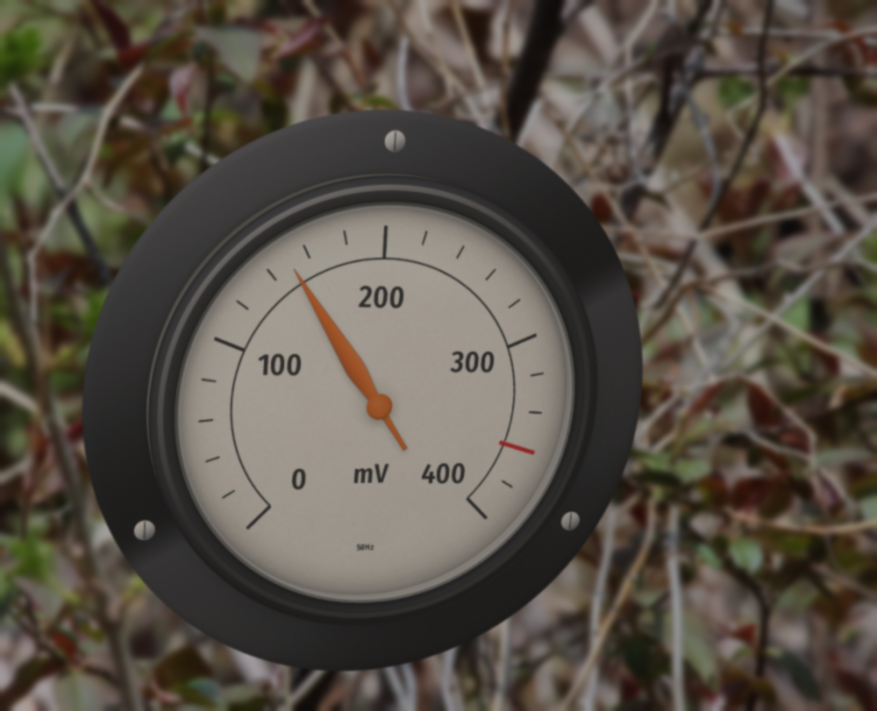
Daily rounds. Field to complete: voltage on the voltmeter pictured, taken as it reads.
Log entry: 150 mV
